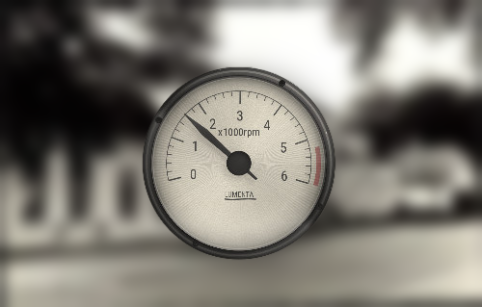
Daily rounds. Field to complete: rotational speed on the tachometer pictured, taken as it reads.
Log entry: 1600 rpm
